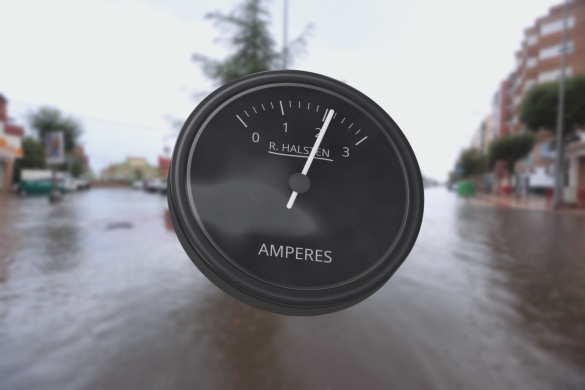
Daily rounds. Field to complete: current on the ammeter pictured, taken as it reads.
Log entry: 2.1 A
